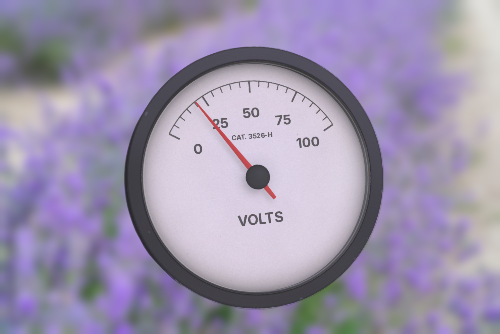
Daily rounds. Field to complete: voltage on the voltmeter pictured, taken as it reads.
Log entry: 20 V
